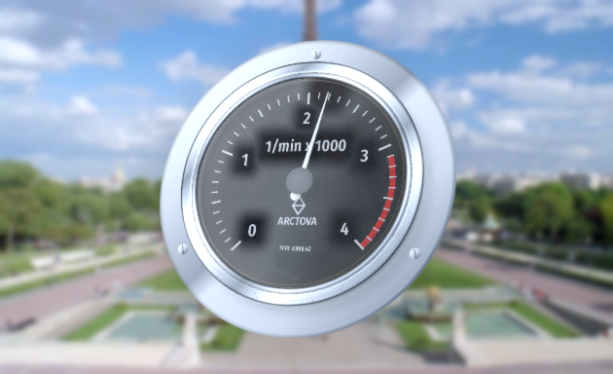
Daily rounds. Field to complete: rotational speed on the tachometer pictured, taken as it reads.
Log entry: 2200 rpm
